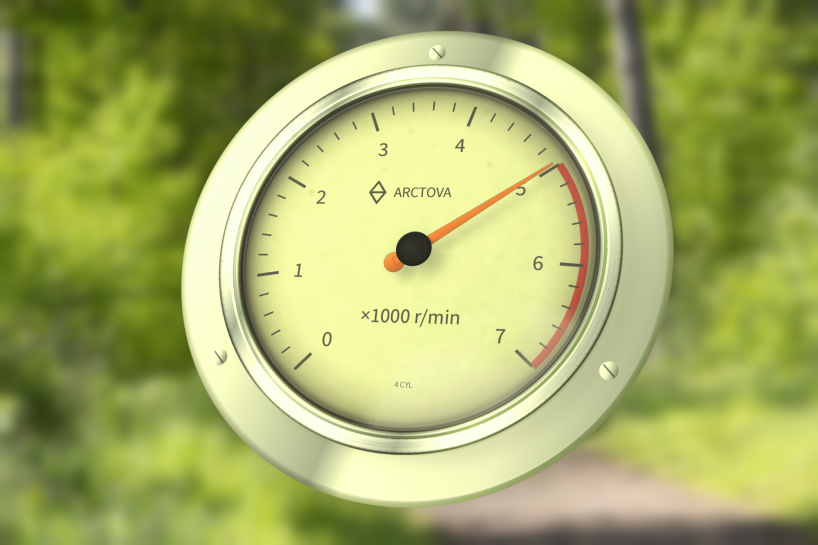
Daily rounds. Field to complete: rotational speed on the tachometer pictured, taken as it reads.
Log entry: 5000 rpm
